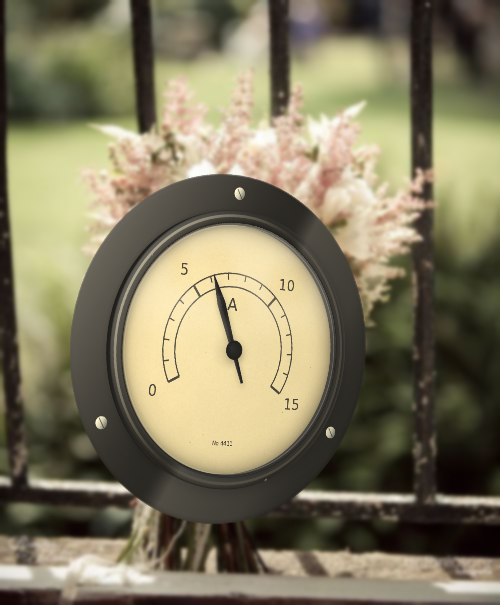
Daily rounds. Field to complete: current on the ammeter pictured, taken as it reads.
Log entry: 6 A
